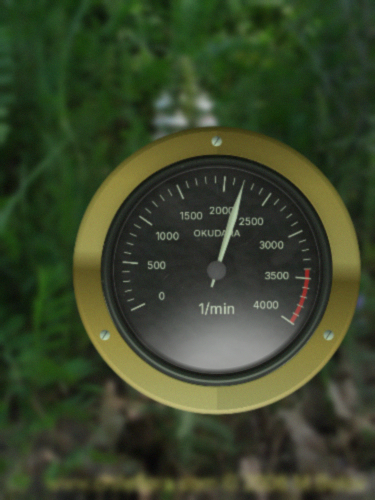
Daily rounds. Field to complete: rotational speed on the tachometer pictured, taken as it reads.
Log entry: 2200 rpm
